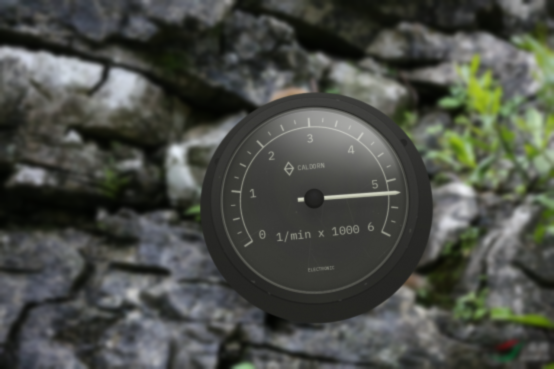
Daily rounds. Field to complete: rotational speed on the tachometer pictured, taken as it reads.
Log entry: 5250 rpm
